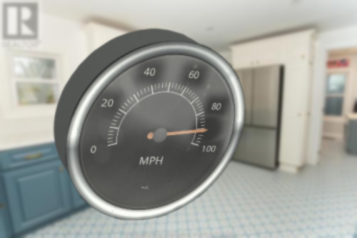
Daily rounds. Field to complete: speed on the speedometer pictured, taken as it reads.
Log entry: 90 mph
